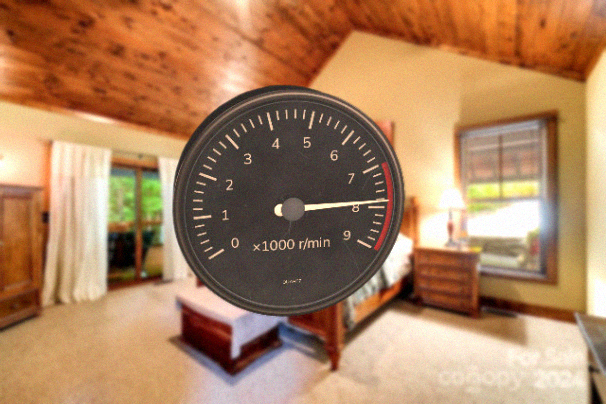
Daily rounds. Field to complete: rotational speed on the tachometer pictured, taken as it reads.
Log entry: 7800 rpm
